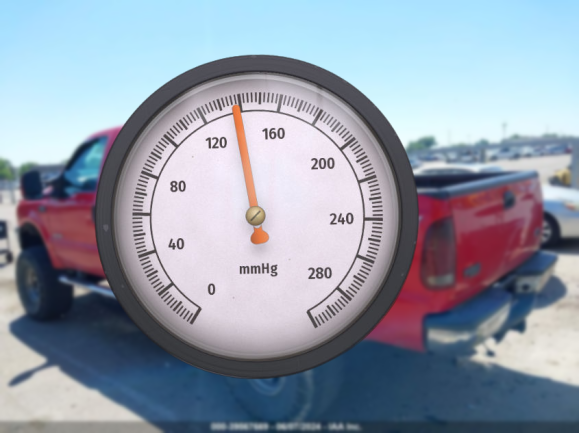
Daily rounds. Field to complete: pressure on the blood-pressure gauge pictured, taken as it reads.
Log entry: 138 mmHg
